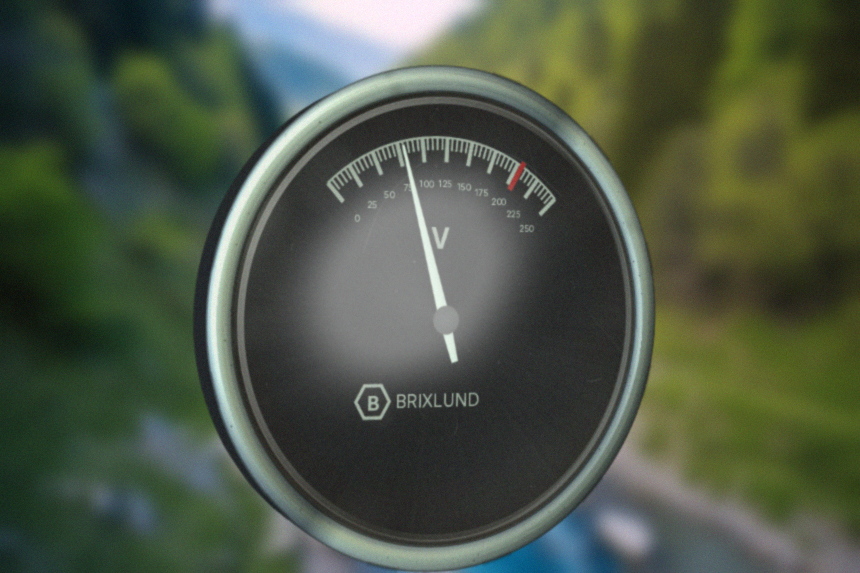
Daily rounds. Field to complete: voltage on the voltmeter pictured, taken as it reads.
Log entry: 75 V
